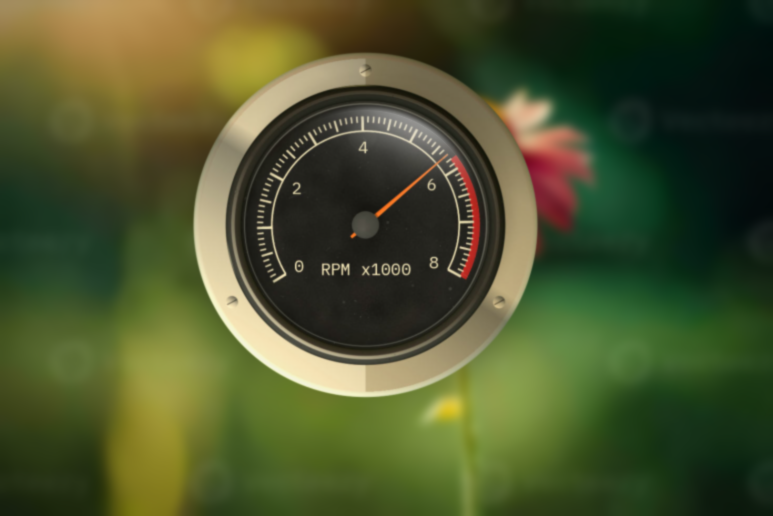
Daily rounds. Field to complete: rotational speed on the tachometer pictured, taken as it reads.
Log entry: 5700 rpm
